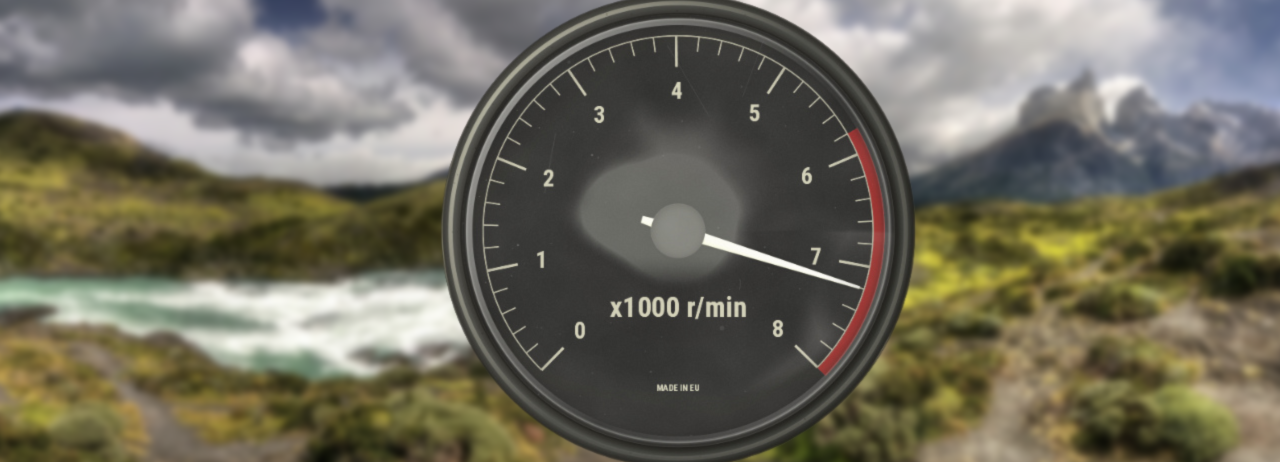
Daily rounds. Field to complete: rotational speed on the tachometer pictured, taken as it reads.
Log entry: 7200 rpm
